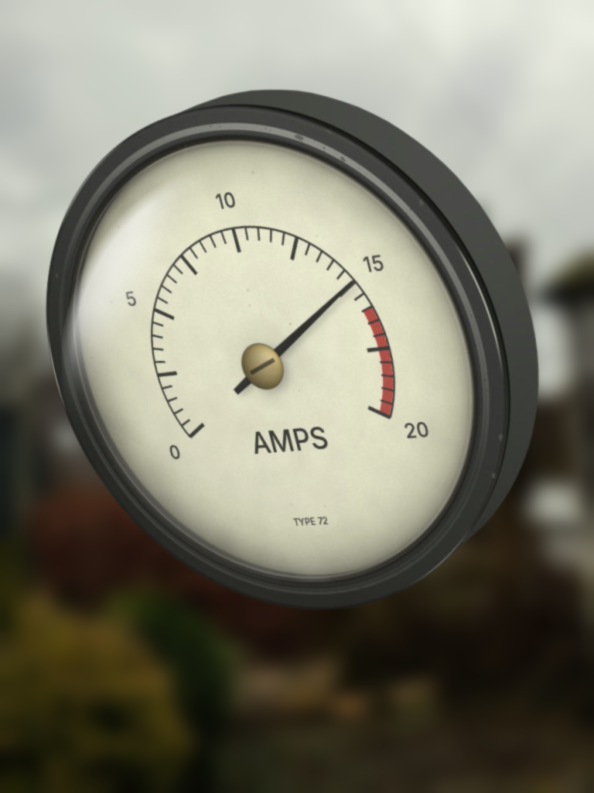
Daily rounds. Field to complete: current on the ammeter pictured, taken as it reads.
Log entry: 15 A
